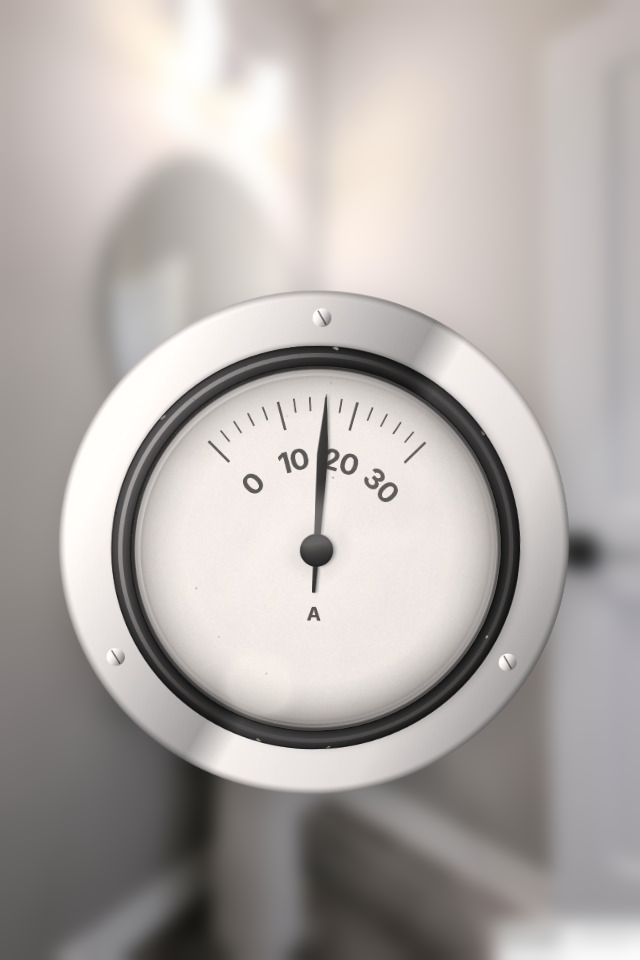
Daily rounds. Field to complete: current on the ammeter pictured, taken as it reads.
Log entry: 16 A
